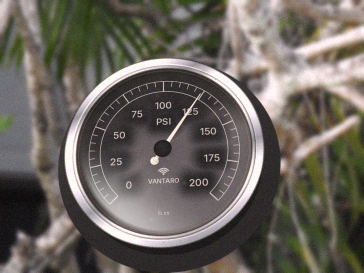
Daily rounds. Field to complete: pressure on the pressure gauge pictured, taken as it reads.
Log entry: 125 psi
